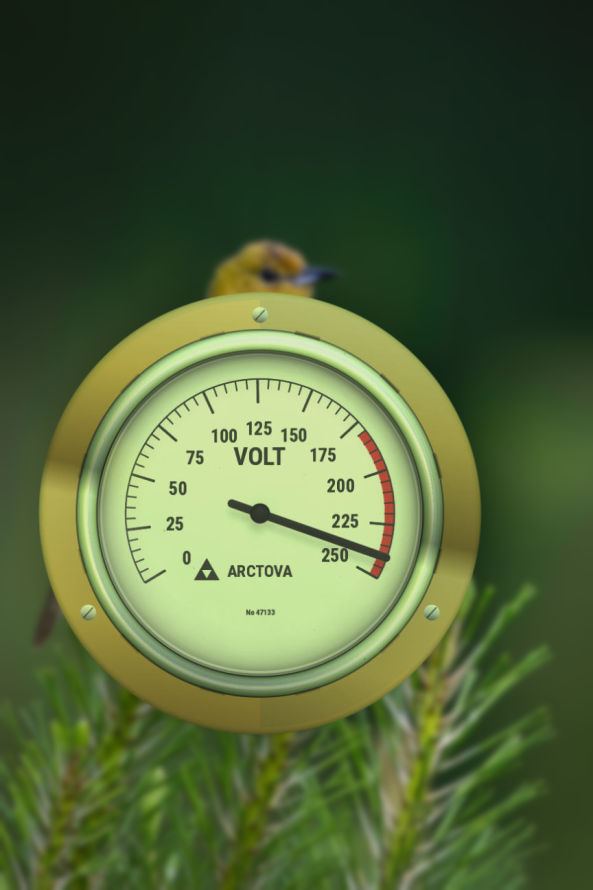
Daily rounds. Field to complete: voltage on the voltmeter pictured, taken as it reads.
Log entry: 240 V
